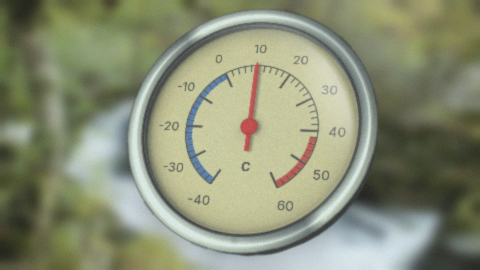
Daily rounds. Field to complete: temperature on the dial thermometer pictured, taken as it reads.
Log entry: 10 °C
